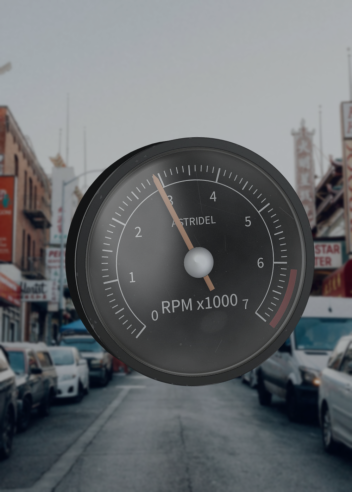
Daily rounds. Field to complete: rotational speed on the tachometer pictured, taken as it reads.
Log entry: 2900 rpm
